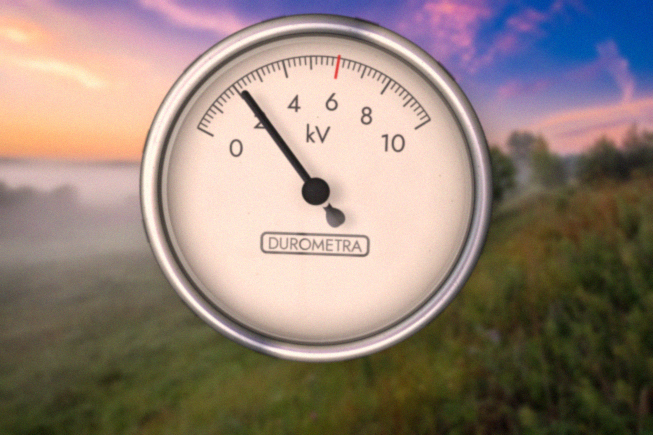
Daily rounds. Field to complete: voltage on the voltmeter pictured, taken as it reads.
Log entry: 2.2 kV
